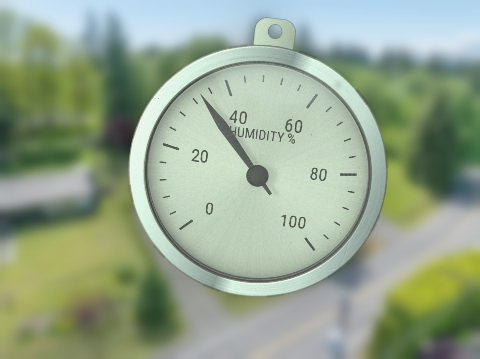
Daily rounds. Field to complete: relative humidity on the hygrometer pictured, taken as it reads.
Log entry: 34 %
